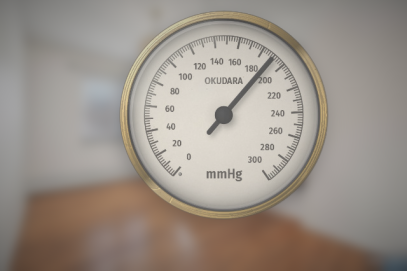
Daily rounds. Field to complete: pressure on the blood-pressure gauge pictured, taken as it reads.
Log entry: 190 mmHg
